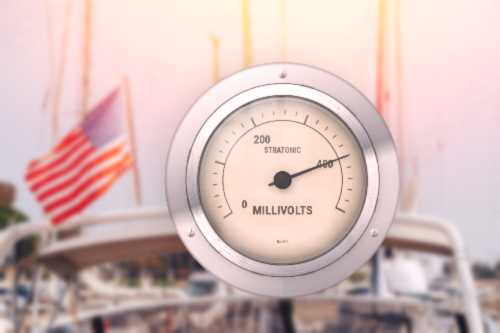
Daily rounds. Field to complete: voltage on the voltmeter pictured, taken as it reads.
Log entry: 400 mV
